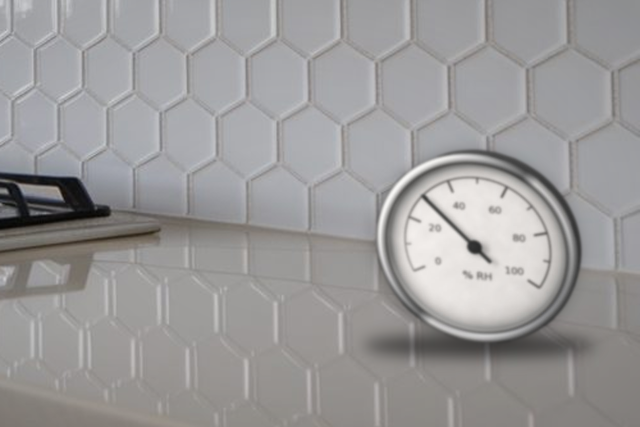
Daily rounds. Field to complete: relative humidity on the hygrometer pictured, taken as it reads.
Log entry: 30 %
